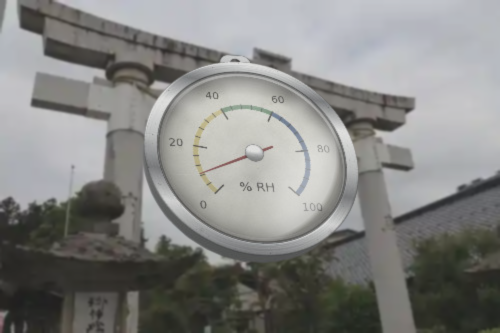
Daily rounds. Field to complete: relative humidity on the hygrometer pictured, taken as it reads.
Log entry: 8 %
